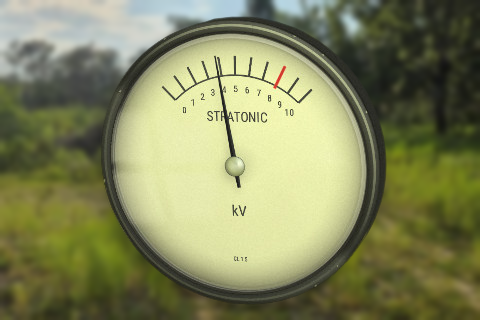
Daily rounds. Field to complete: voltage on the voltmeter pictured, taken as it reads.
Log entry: 4 kV
